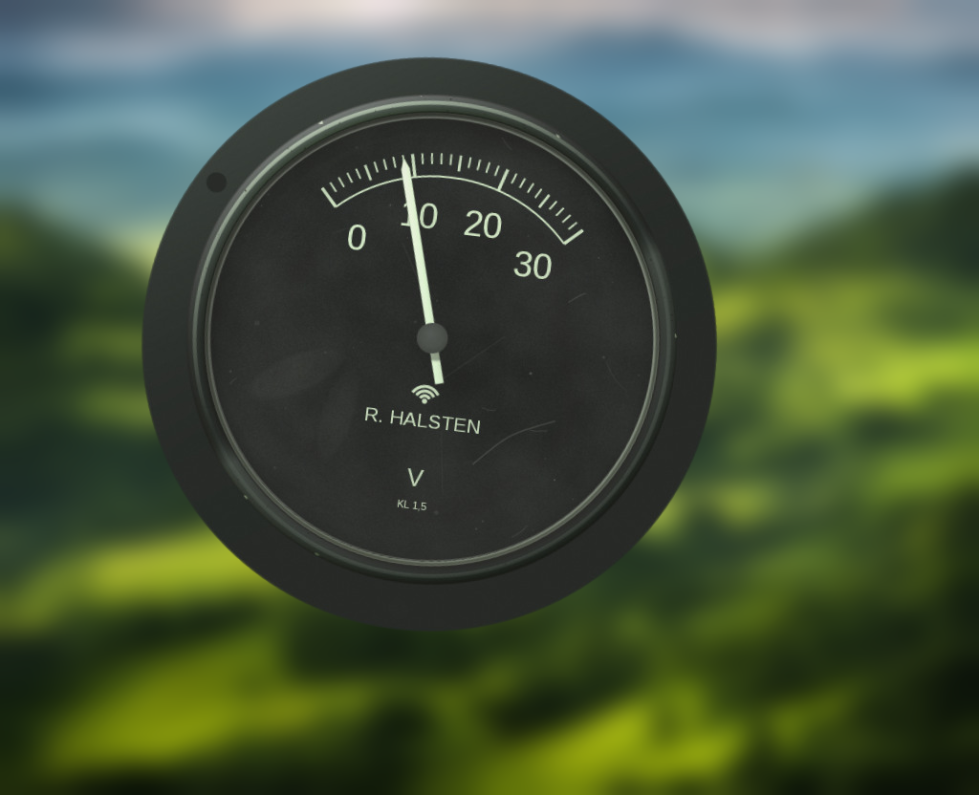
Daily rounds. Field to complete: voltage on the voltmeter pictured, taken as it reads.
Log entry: 9 V
